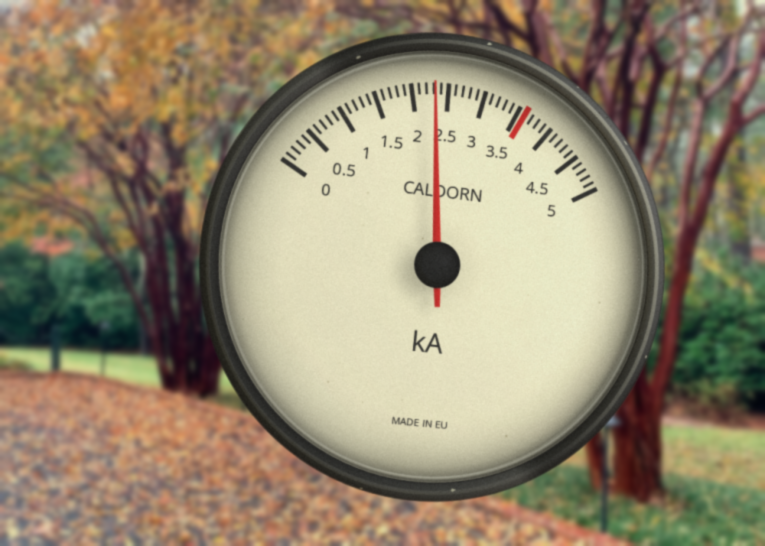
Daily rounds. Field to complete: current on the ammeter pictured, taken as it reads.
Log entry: 2.3 kA
